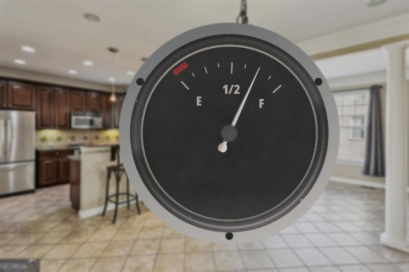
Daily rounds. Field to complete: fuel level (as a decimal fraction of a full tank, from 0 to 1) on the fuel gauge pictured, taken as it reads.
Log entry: 0.75
